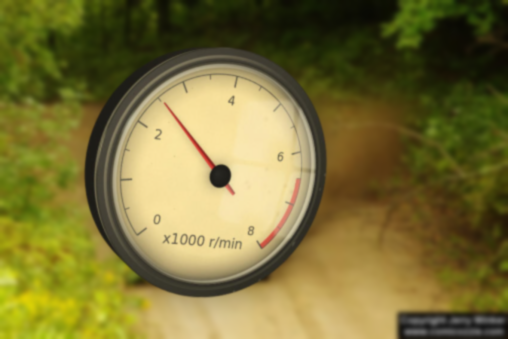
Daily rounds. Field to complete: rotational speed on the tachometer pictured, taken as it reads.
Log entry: 2500 rpm
